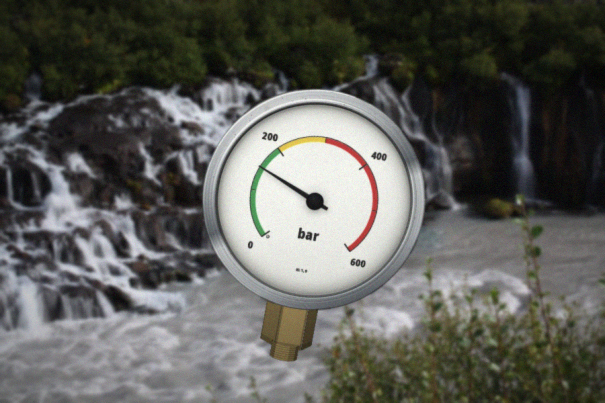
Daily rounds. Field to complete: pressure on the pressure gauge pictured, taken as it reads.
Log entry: 150 bar
